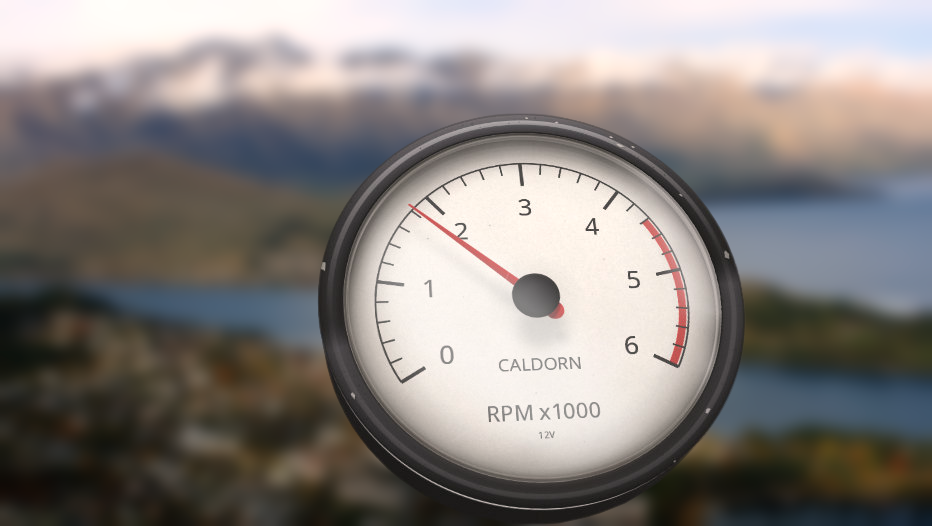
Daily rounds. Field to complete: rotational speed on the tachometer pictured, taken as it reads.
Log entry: 1800 rpm
